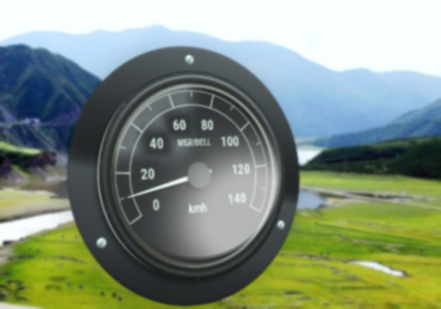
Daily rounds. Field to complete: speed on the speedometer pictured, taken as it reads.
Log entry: 10 km/h
